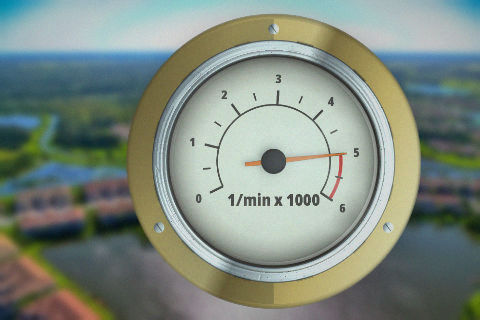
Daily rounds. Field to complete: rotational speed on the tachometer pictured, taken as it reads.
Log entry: 5000 rpm
